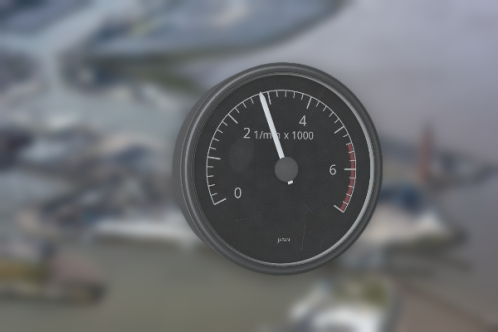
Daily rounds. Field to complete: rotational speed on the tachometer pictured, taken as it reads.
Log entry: 2800 rpm
